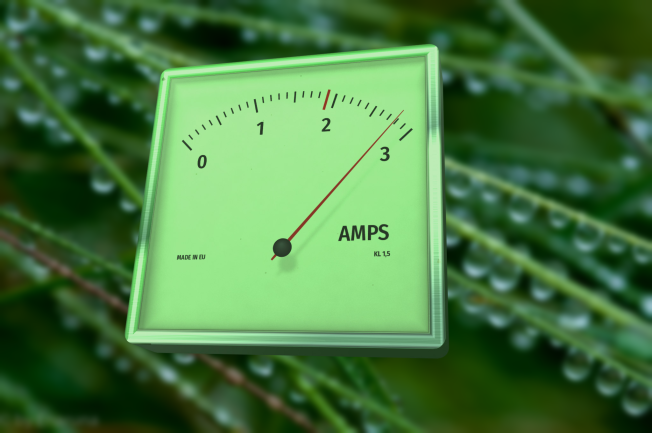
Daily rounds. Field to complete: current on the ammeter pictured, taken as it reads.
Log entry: 2.8 A
